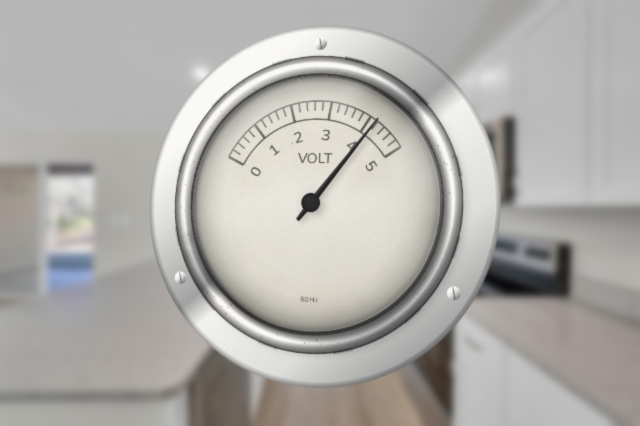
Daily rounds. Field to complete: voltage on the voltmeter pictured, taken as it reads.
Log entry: 4.2 V
